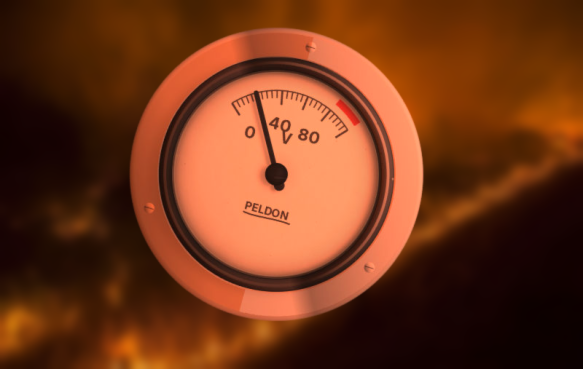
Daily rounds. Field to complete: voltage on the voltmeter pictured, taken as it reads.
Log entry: 20 V
